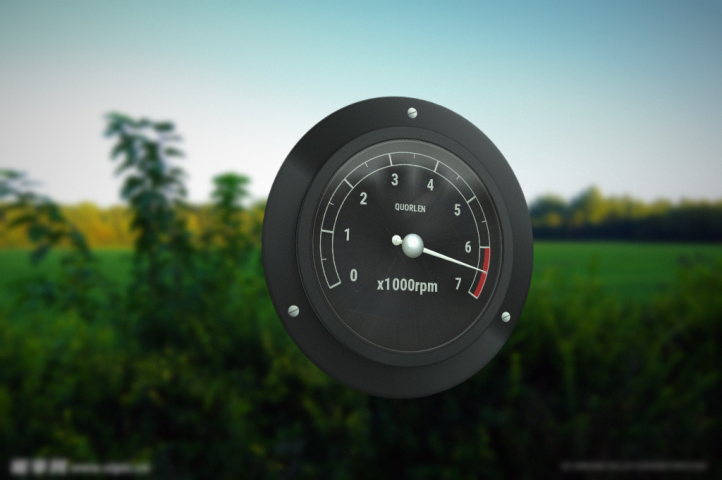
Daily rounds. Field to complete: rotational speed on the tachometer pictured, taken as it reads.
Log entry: 6500 rpm
